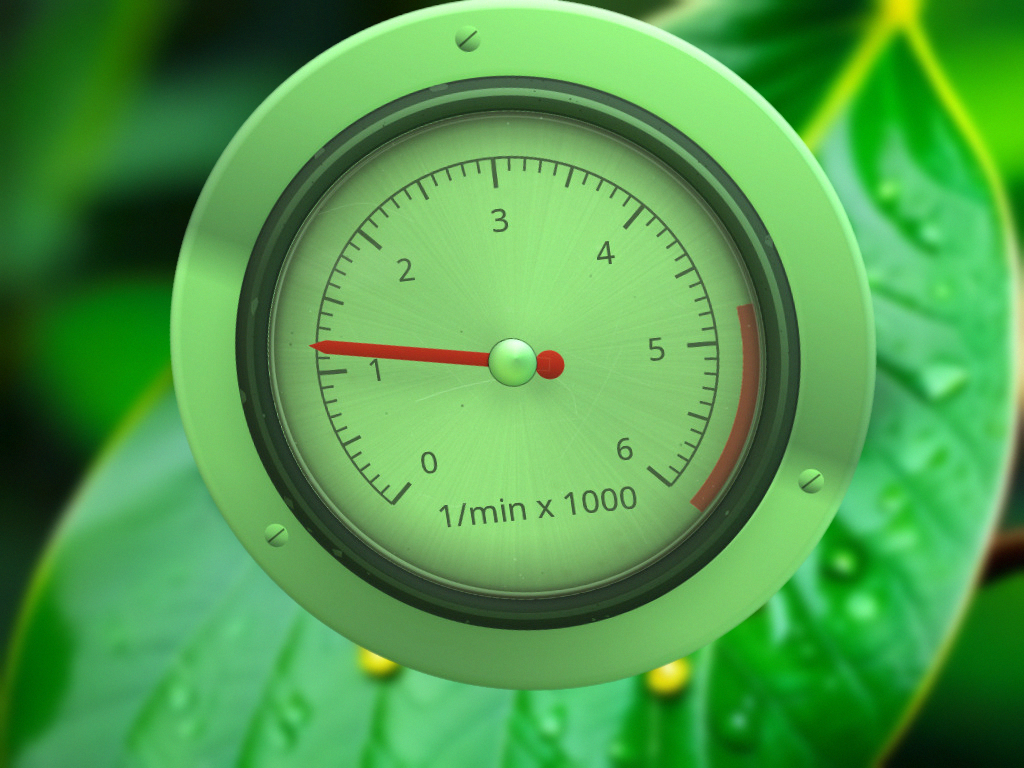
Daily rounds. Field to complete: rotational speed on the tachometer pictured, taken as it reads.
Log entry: 1200 rpm
